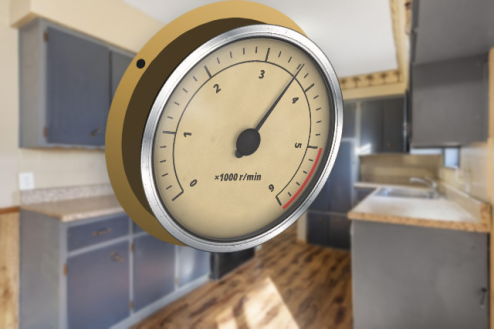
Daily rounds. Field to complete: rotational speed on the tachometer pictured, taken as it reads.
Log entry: 3600 rpm
